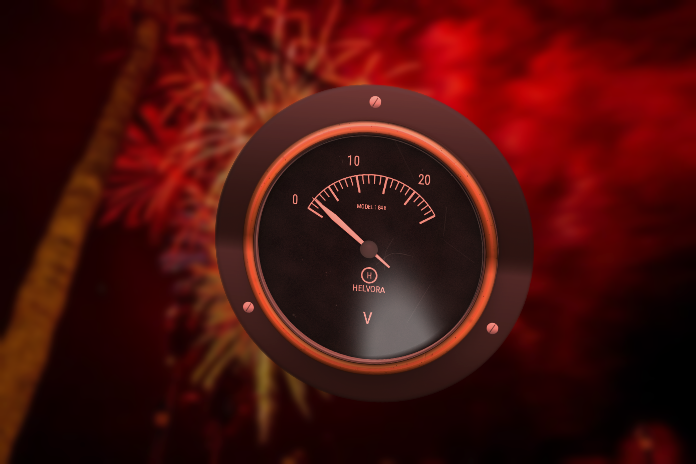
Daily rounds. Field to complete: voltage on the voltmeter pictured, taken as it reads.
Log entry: 2 V
